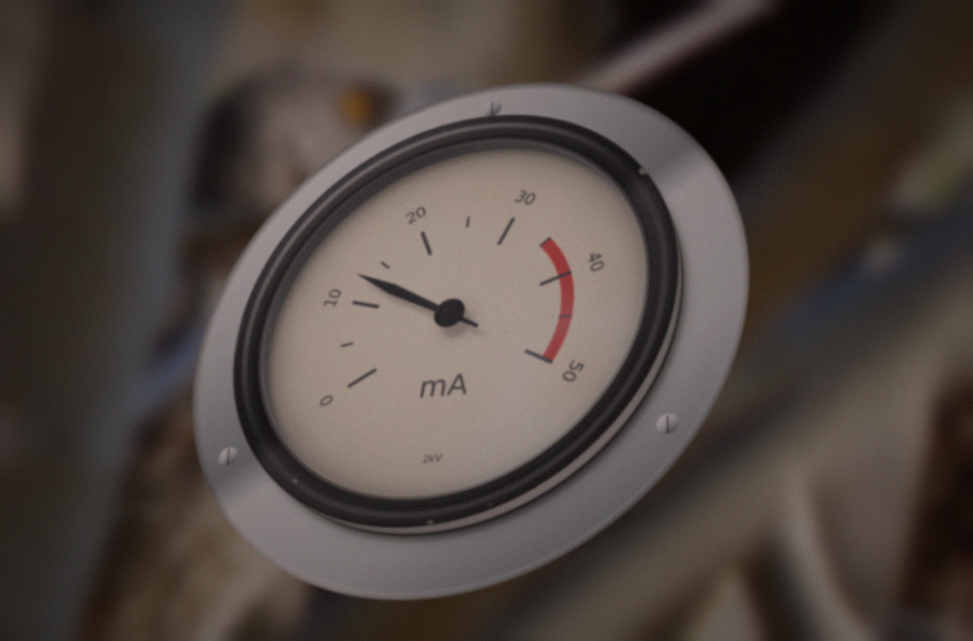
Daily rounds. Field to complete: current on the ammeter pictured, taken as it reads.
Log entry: 12.5 mA
